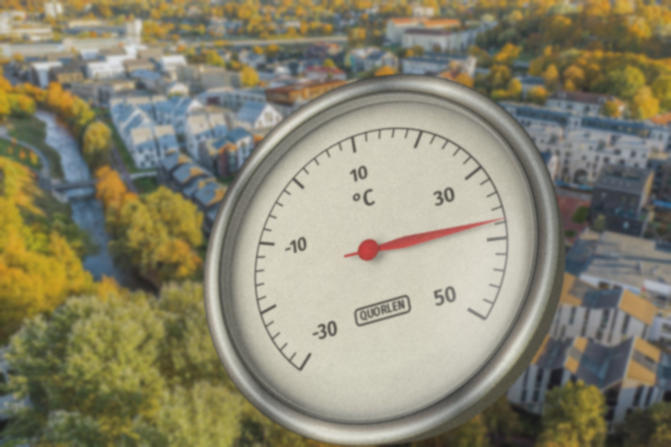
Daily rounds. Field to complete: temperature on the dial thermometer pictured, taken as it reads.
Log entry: 38 °C
